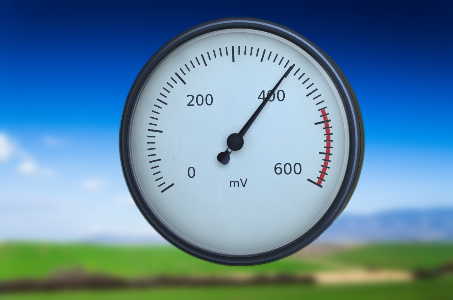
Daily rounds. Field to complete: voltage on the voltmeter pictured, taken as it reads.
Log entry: 400 mV
